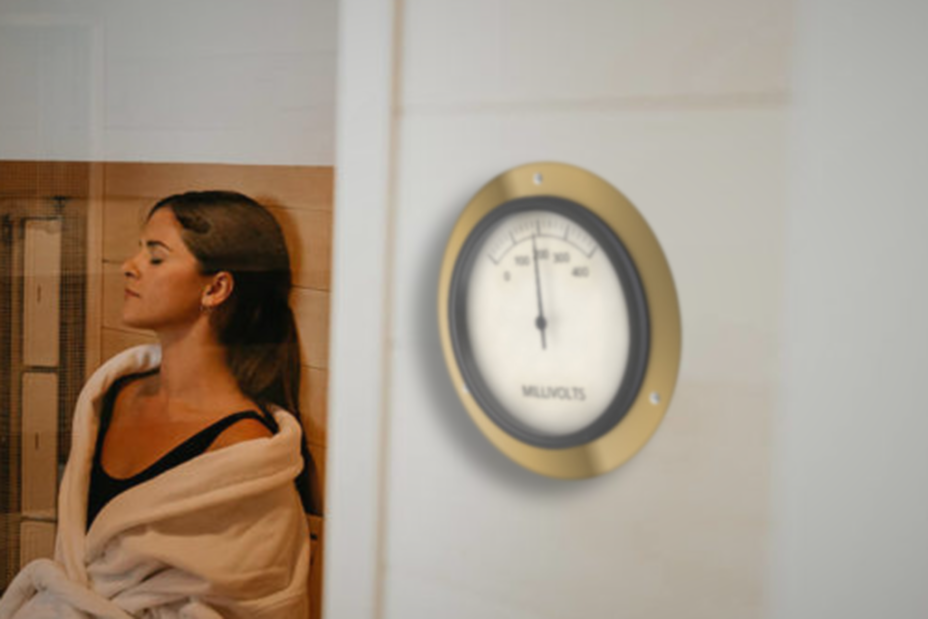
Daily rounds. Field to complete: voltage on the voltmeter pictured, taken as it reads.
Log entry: 200 mV
